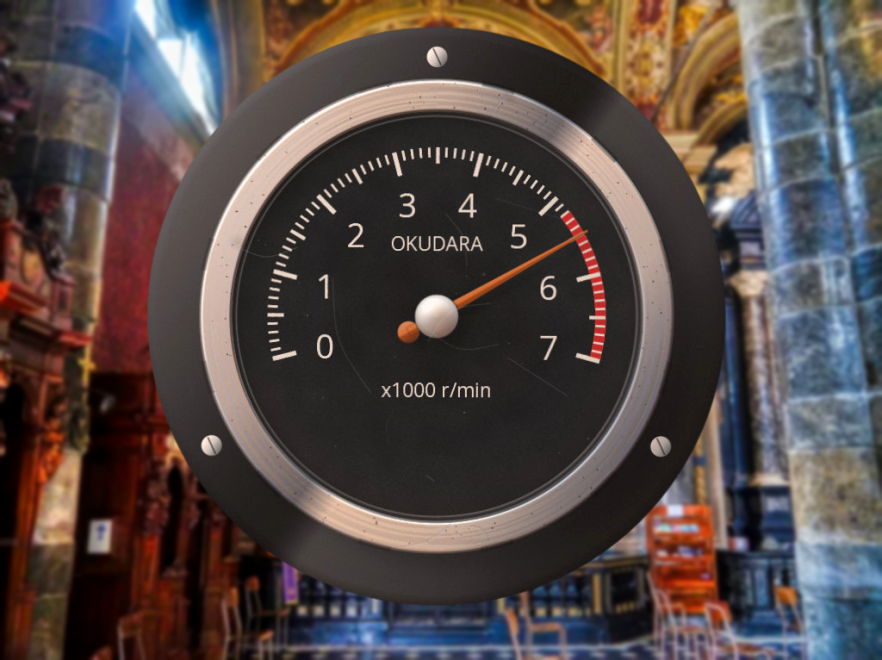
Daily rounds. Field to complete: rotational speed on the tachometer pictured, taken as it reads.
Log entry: 5500 rpm
